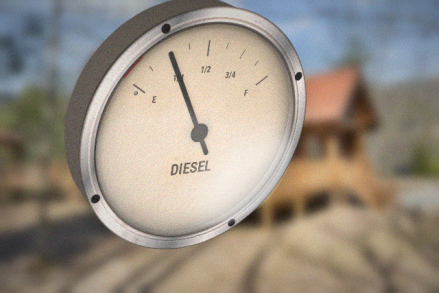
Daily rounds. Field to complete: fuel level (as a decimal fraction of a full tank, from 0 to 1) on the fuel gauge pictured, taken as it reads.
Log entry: 0.25
